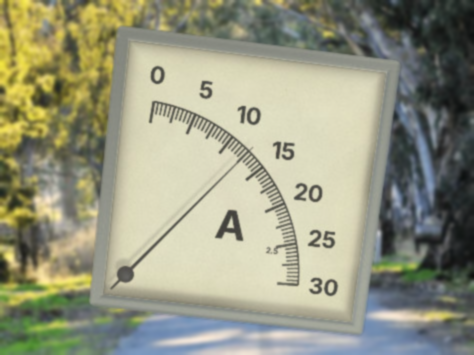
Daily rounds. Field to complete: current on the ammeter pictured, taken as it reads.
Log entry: 12.5 A
